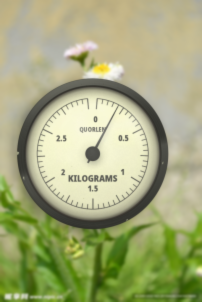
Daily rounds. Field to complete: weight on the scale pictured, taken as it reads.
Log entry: 0.2 kg
